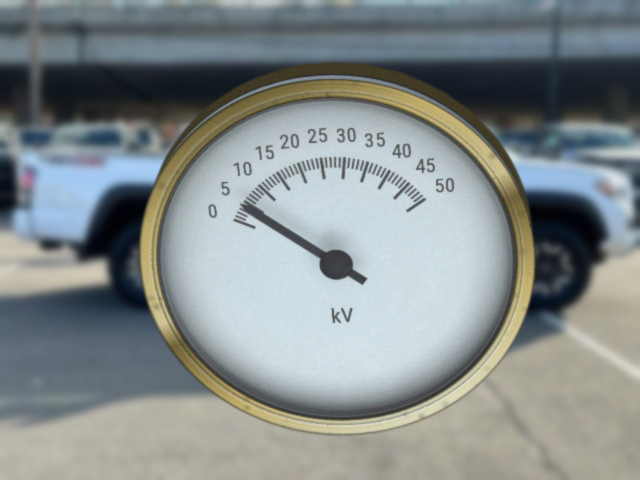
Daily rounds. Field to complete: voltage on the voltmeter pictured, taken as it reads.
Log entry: 5 kV
